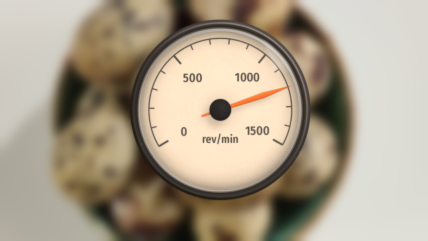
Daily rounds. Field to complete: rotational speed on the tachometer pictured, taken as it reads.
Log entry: 1200 rpm
